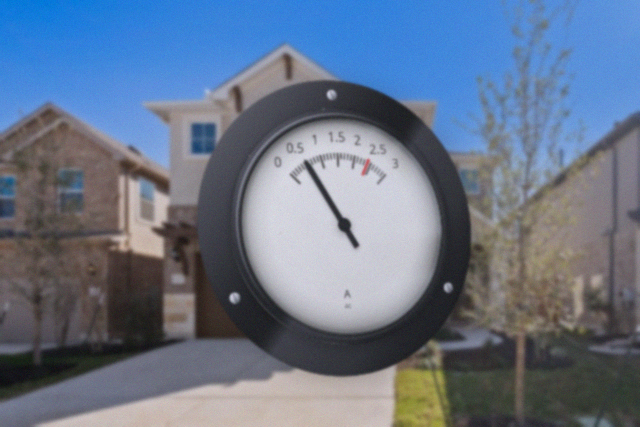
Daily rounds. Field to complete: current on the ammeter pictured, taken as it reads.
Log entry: 0.5 A
